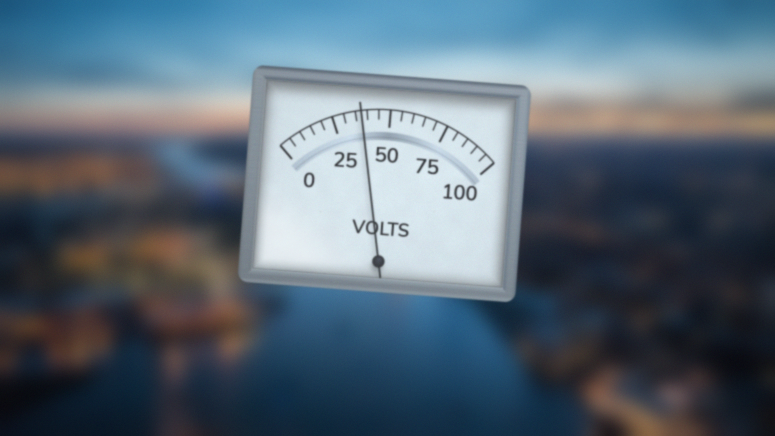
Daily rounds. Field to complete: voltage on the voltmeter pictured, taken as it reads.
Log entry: 37.5 V
